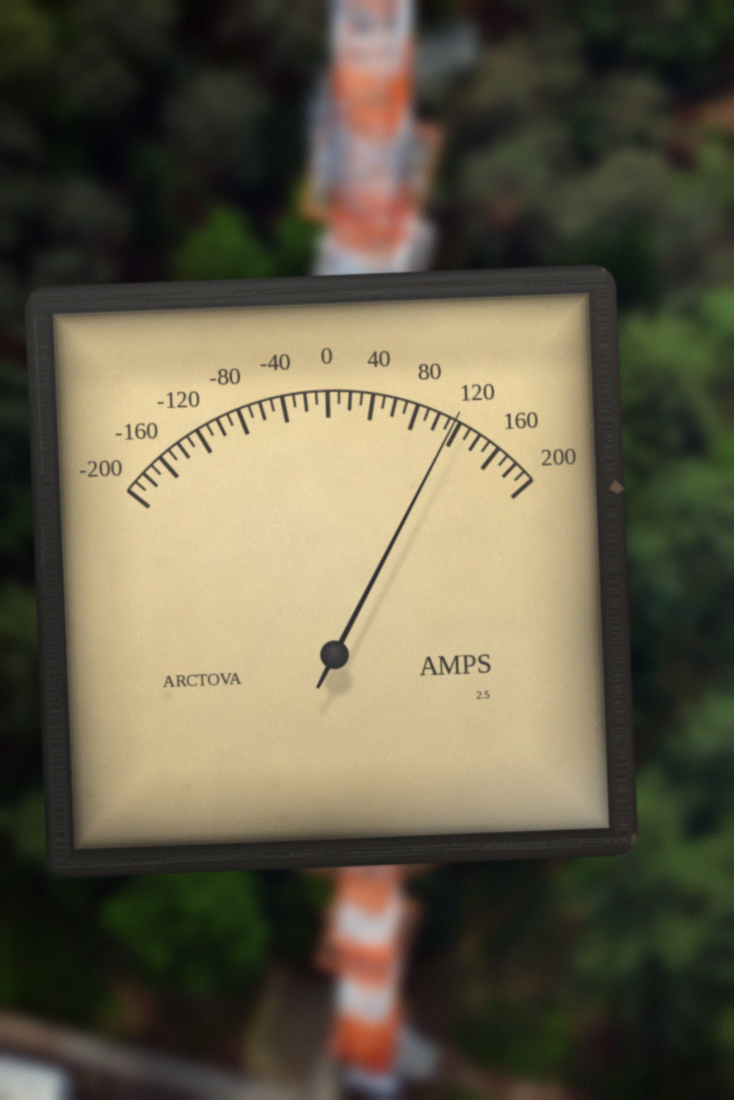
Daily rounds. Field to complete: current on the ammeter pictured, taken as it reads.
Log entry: 115 A
